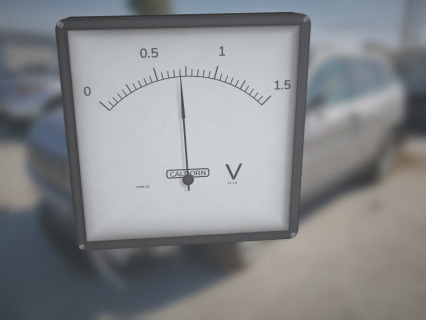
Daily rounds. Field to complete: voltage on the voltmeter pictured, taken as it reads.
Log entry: 0.7 V
